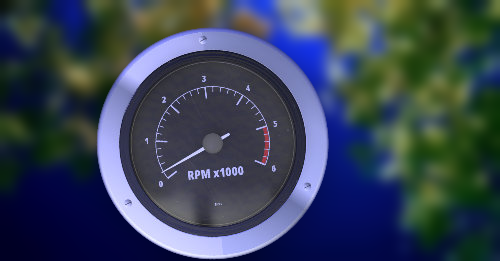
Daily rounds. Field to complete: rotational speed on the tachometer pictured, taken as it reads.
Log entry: 200 rpm
